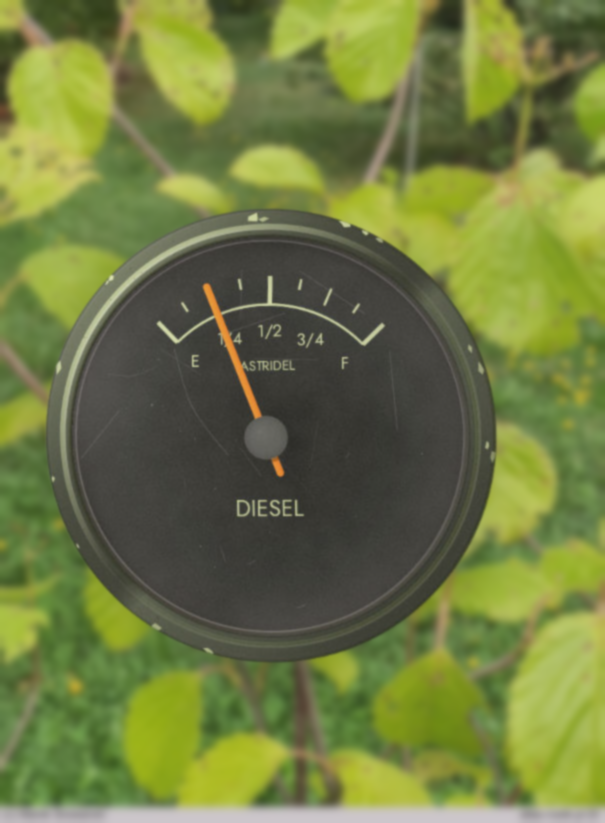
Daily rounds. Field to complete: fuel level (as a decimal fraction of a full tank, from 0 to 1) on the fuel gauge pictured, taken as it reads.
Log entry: 0.25
